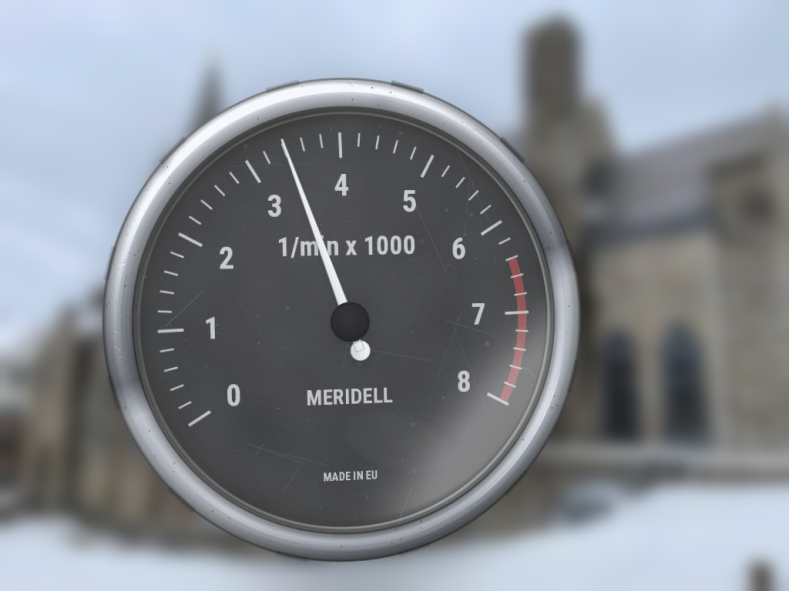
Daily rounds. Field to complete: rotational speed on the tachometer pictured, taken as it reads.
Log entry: 3400 rpm
